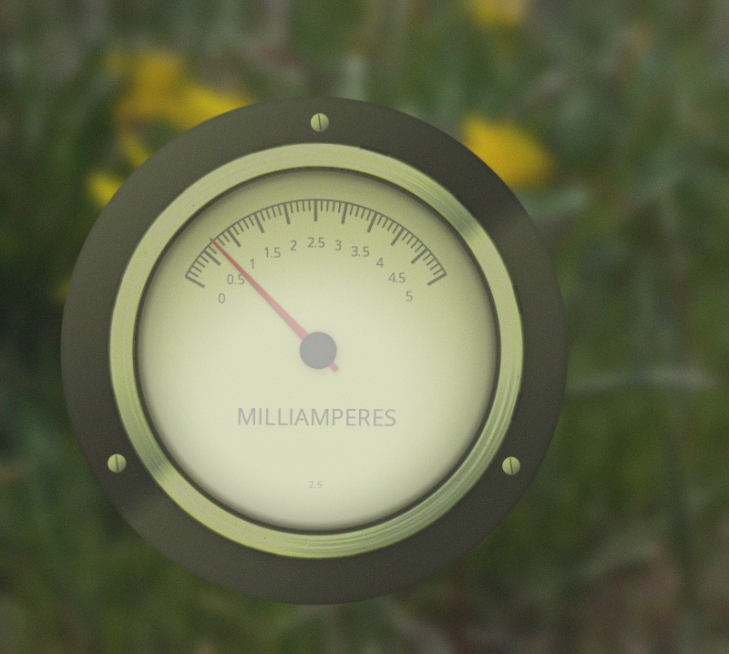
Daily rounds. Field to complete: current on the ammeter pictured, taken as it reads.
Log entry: 0.7 mA
